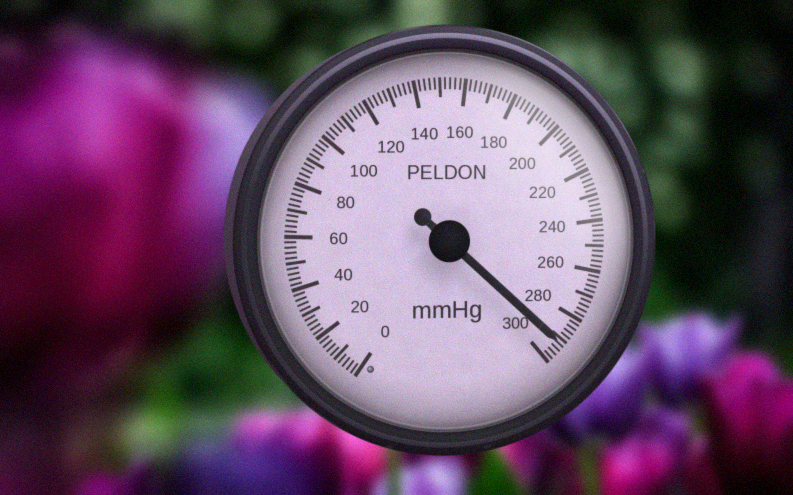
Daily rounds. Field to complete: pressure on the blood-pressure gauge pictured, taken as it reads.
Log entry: 292 mmHg
